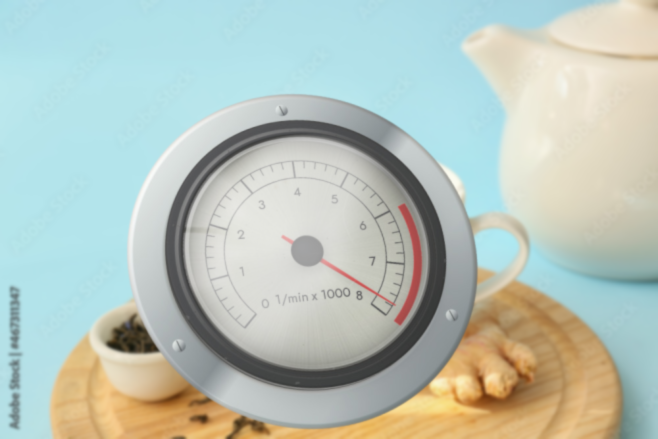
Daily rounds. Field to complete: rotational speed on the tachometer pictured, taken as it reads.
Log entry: 7800 rpm
